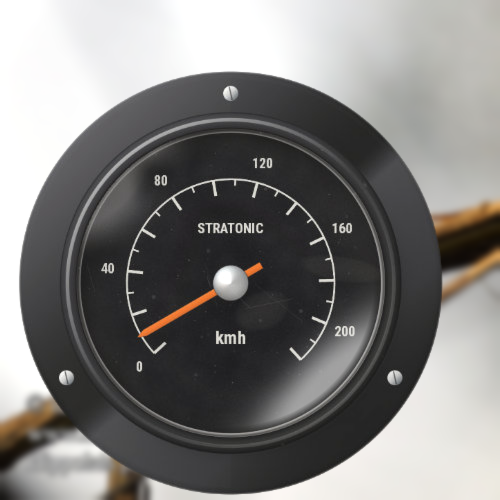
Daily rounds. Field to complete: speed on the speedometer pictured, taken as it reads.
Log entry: 10 km/h
